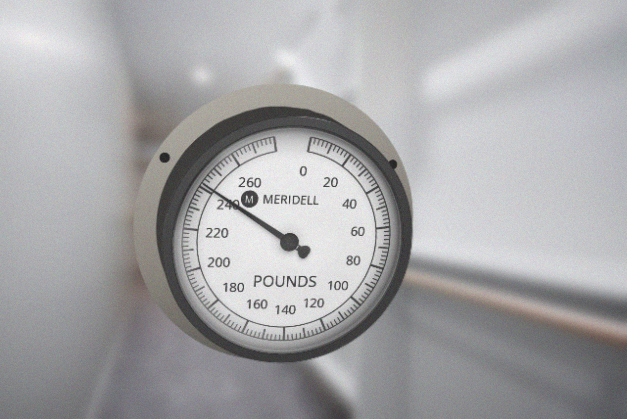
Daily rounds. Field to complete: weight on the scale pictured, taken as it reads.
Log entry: 242 lb
